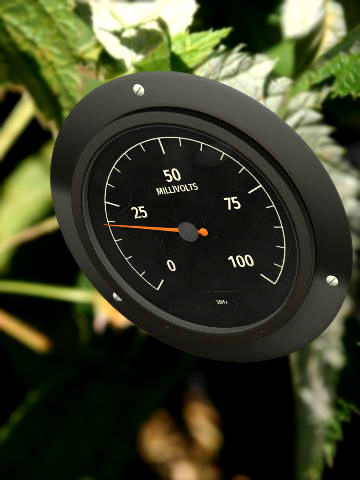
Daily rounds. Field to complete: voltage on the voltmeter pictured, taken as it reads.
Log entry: 20 mV
